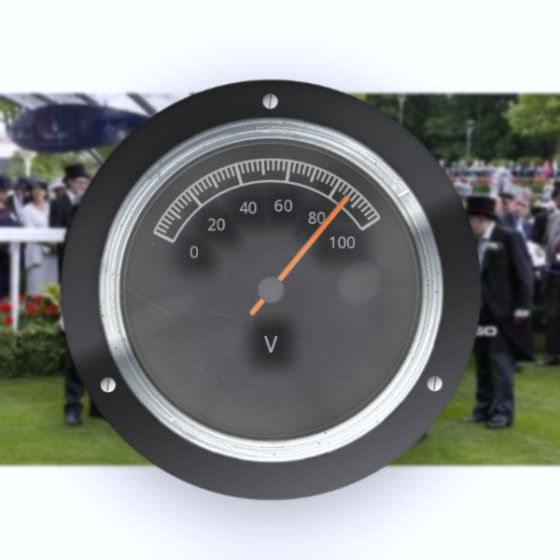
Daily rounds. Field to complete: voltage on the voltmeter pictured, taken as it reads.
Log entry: 86 V
